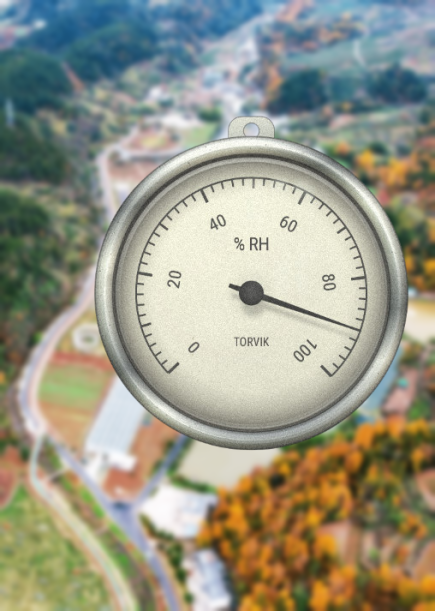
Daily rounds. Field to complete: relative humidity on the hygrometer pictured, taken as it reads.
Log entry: 90 %
